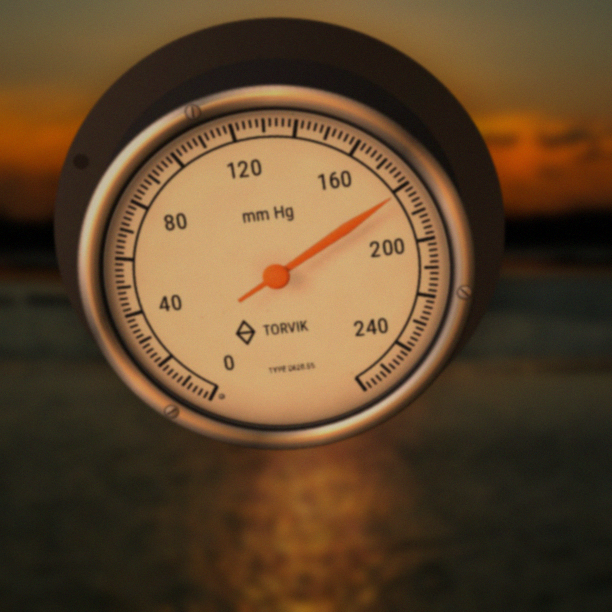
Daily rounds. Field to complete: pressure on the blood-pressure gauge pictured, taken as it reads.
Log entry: 180 mmHg
